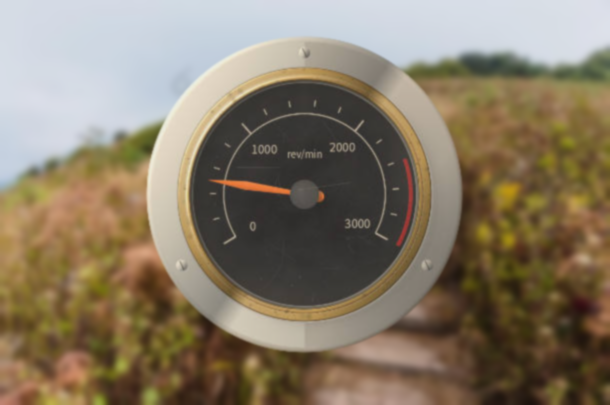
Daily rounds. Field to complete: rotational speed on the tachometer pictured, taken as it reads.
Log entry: 500 rpm
